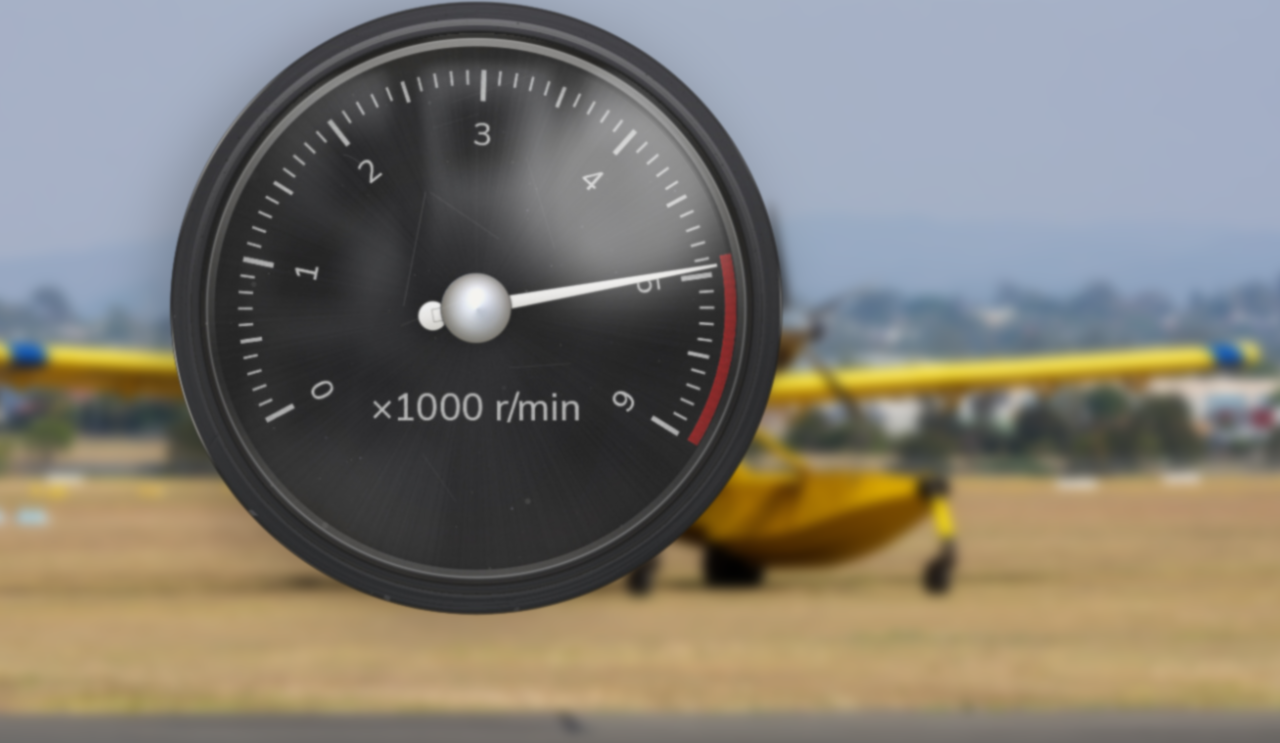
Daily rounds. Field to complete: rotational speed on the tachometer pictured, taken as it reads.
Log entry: 4950 rpm
